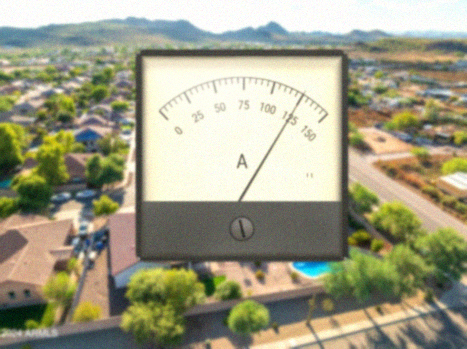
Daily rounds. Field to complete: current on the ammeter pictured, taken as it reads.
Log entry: 125 A
